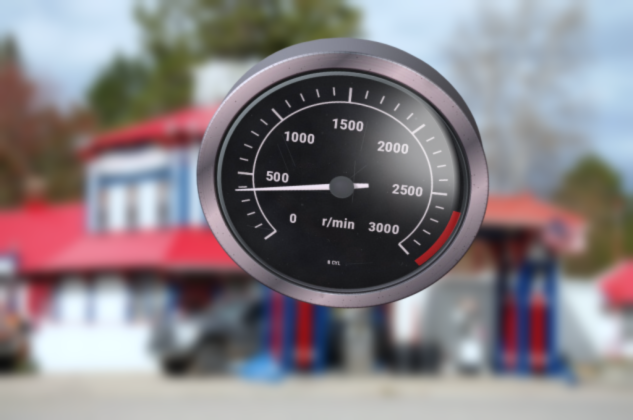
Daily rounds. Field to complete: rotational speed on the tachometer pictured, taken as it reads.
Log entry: 400 rpm
